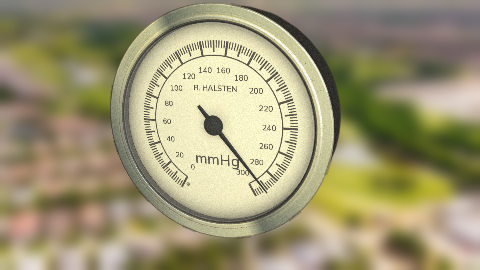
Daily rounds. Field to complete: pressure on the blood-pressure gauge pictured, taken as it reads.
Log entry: 290 mmHg
